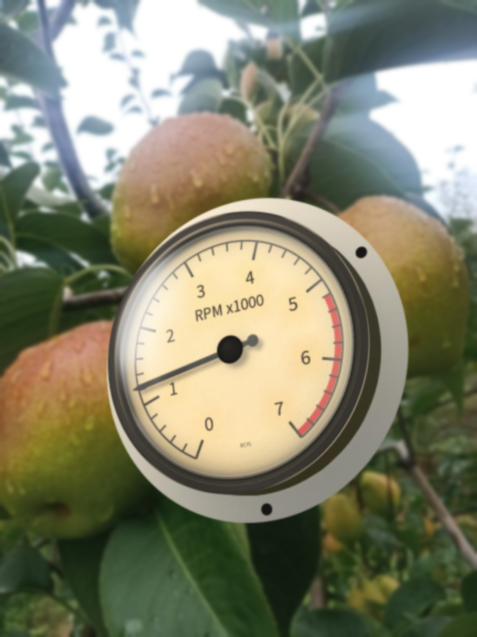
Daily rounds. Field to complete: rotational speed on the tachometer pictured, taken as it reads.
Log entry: 1200 rpm
